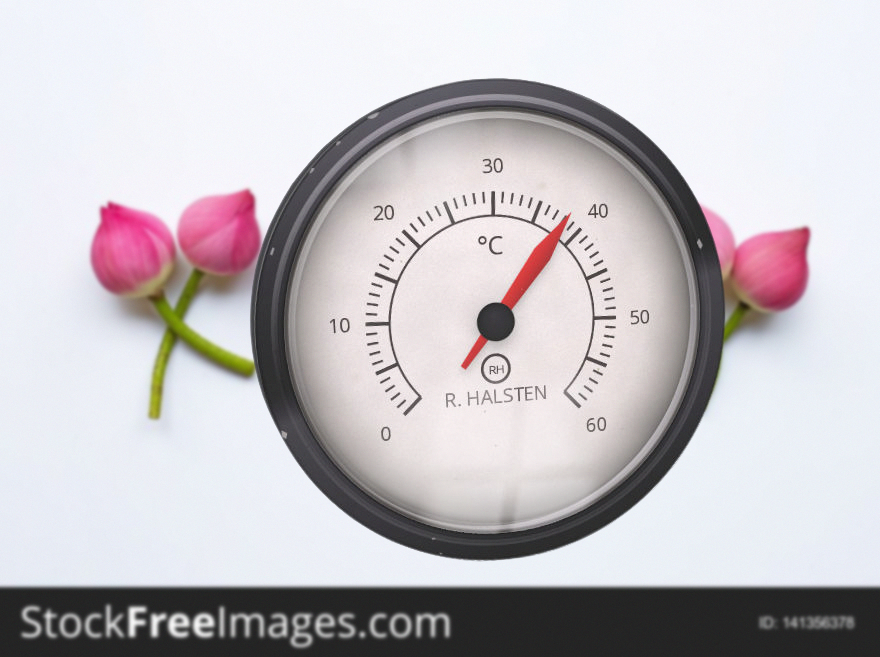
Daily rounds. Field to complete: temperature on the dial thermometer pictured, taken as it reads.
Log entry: 38 °C
